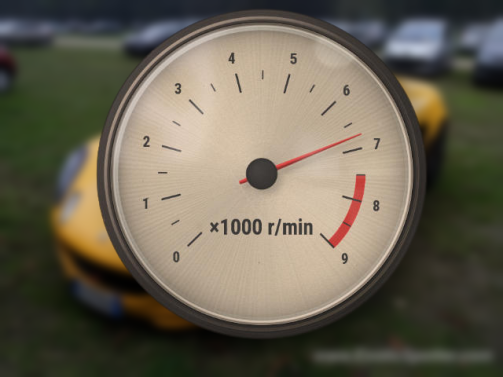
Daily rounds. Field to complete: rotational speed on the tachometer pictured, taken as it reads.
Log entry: 6750 rpm
